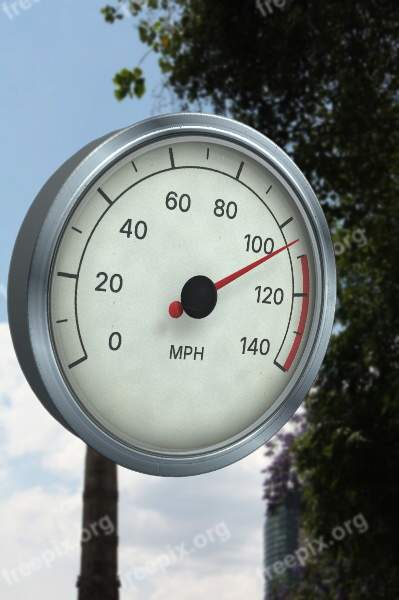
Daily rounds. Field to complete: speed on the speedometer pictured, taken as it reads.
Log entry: 105 mph
